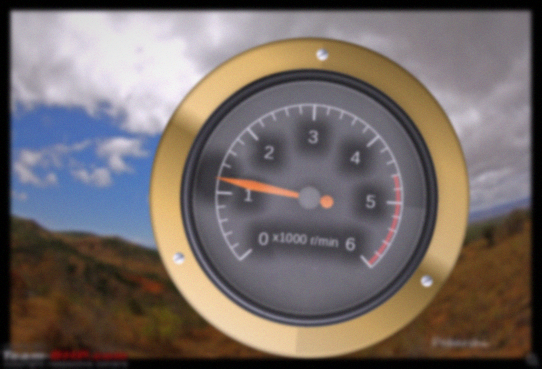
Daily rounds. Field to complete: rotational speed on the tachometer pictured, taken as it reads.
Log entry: 1200 rpm
